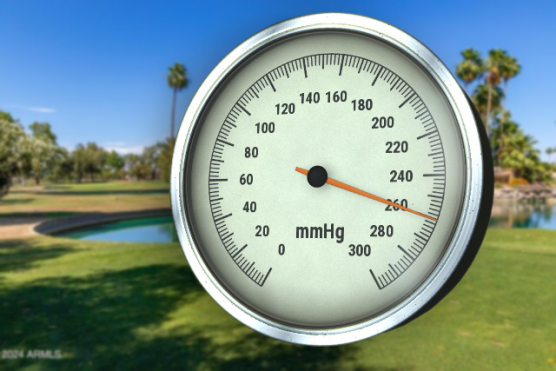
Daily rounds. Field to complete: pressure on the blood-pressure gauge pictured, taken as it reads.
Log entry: 260 mmHg
